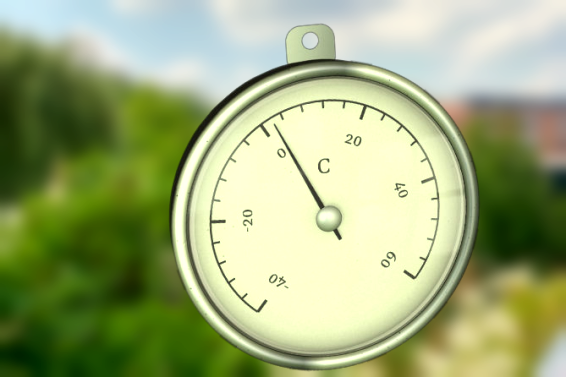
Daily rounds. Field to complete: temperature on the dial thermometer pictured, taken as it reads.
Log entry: 2 °C
